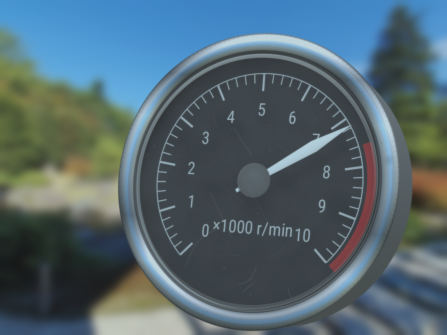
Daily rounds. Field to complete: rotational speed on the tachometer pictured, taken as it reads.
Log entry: 7200 rpm
